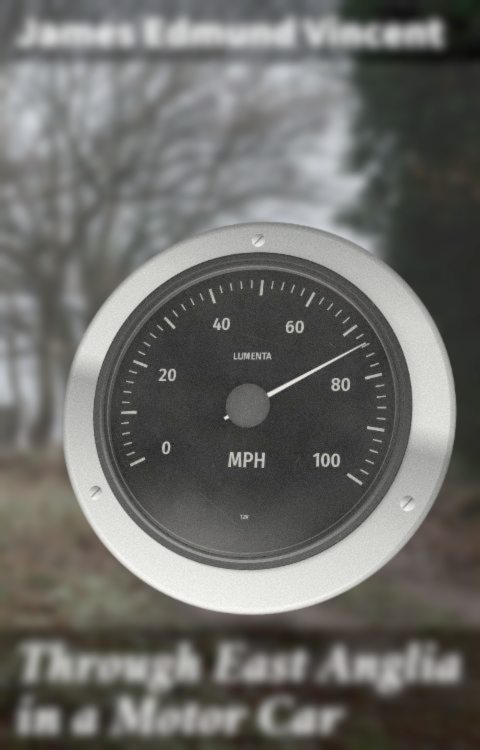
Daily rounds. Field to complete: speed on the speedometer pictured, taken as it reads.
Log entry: 74 mph
